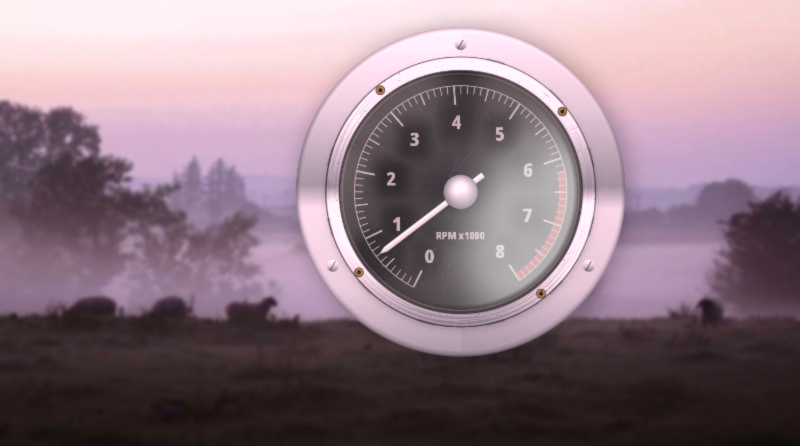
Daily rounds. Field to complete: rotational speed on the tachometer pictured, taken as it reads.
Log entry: 700 rpm
